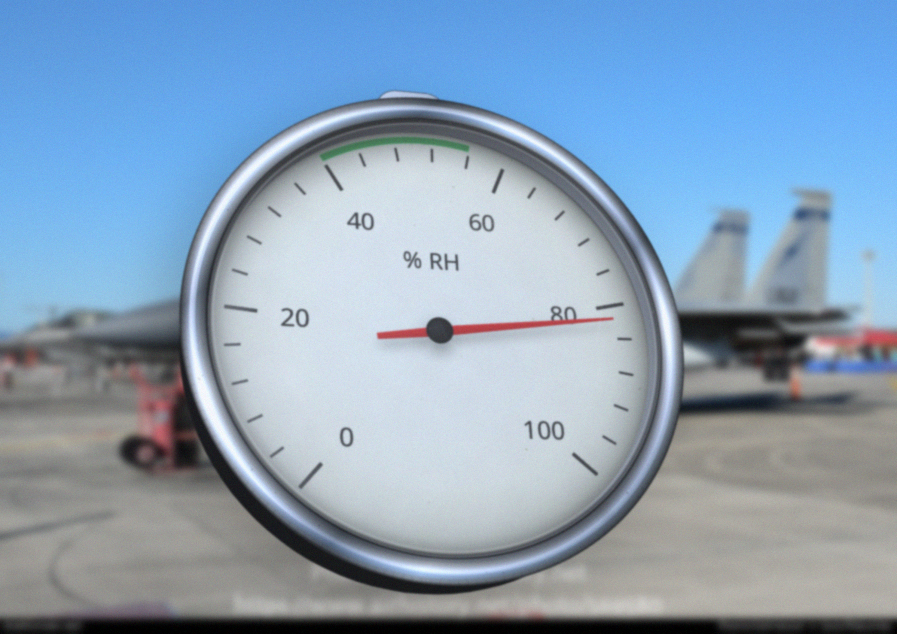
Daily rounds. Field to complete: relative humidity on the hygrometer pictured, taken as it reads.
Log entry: 82 %
